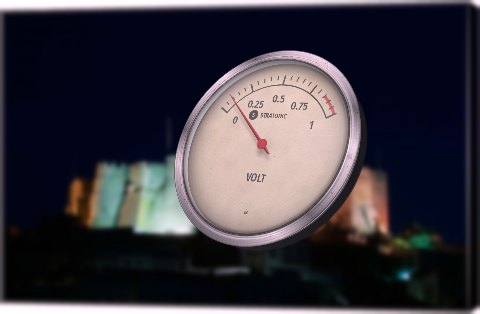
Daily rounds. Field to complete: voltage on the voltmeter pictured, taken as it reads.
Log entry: 0.1 V
